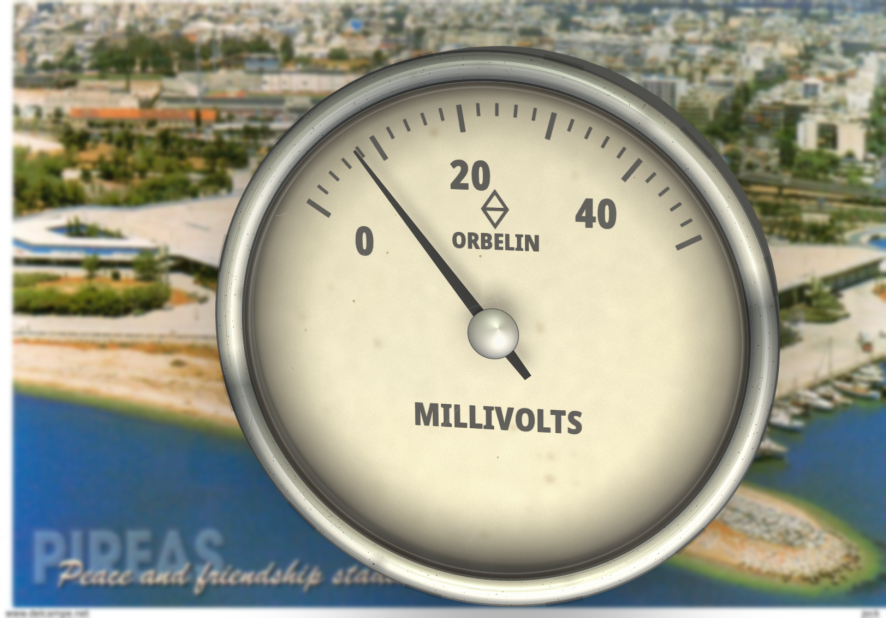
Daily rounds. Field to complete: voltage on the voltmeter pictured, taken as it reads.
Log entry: 8 mV
